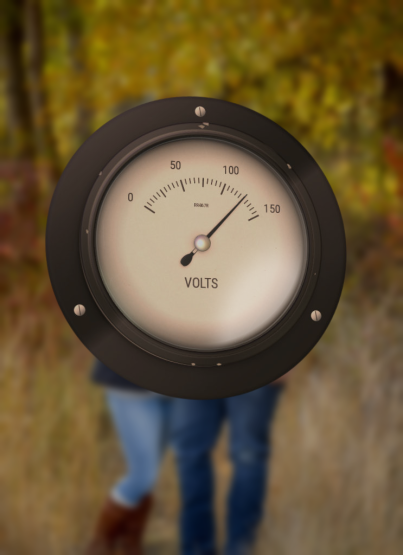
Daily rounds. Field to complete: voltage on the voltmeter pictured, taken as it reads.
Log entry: 125 V
